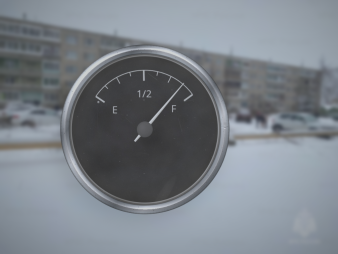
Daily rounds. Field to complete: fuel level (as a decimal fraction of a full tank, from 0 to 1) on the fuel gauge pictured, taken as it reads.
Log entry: 0.875
